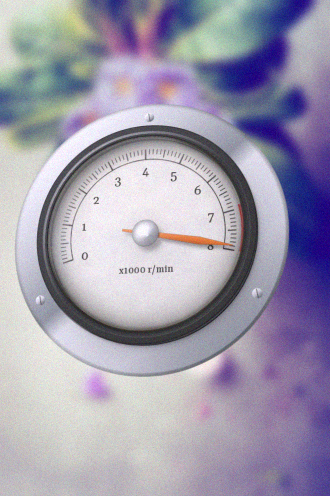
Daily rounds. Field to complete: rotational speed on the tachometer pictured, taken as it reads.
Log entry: 7900 rpm
